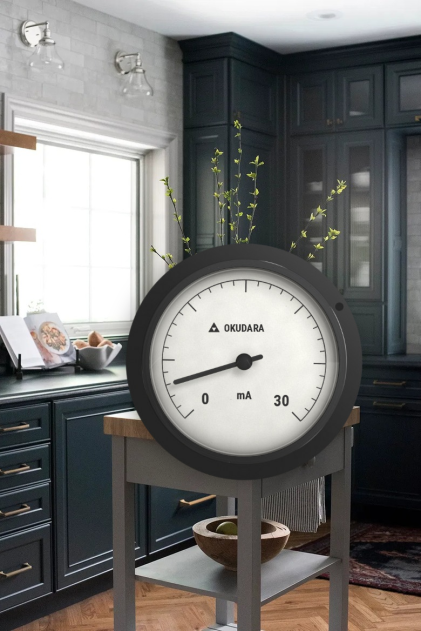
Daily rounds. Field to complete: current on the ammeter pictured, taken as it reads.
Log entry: 3 mA
